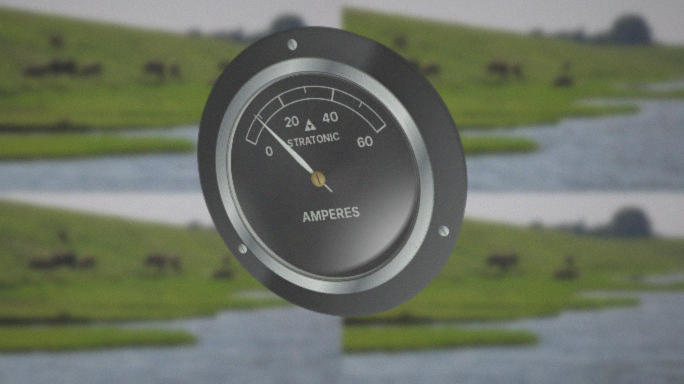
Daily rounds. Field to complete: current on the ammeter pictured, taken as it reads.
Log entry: 10 A
